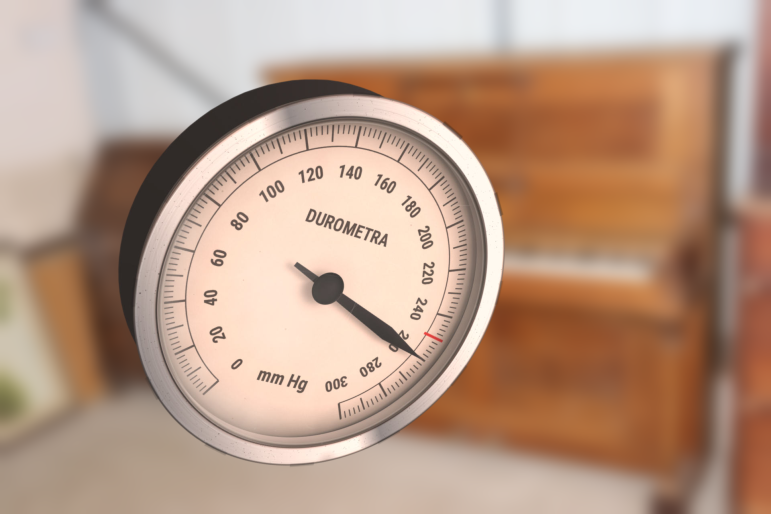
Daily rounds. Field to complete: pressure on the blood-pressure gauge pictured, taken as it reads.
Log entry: 260 mmHg
